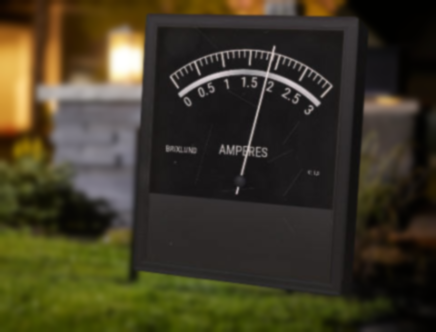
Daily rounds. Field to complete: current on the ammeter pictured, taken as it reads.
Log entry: 1.9 A
